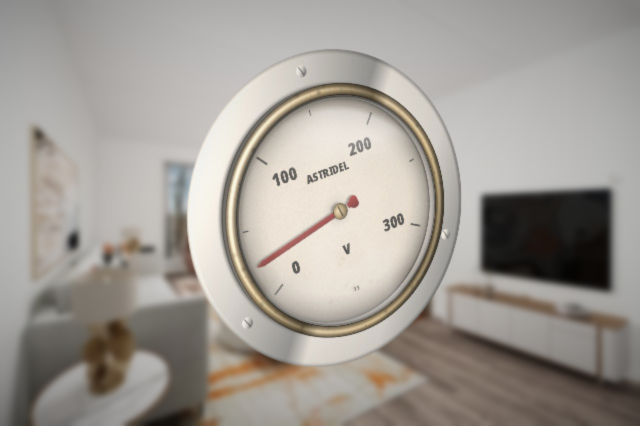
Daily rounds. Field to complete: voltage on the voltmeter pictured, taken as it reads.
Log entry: 25 V
